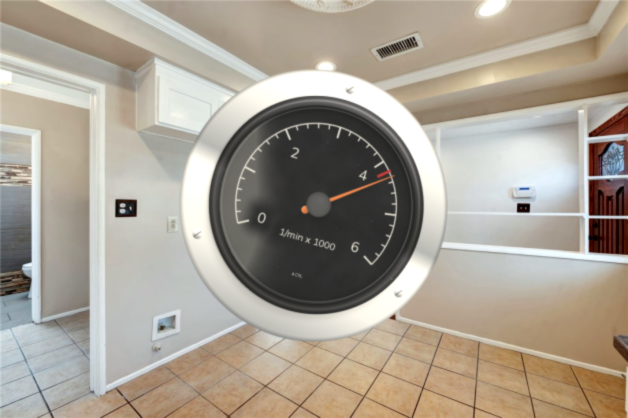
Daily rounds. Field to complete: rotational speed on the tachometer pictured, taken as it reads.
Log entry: 4300 rpm
